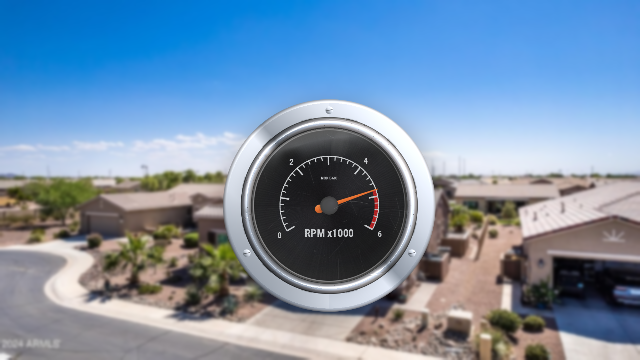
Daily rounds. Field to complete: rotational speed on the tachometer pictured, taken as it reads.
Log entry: 4800 rpm
